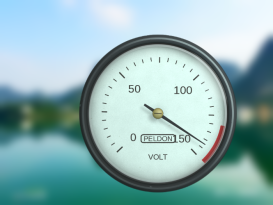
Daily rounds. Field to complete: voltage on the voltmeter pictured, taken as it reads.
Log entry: 142.5 V
